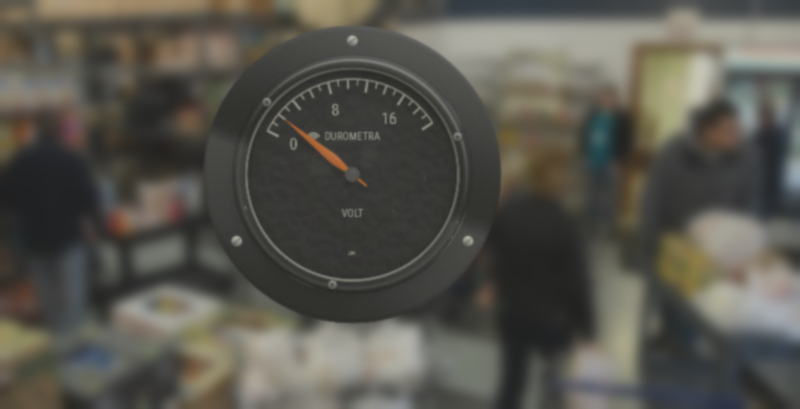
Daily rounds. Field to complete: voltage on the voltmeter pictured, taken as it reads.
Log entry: 2 V
